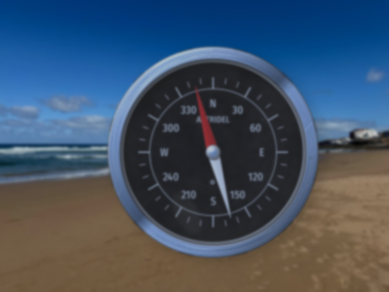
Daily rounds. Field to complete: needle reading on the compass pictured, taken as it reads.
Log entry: 345 °
